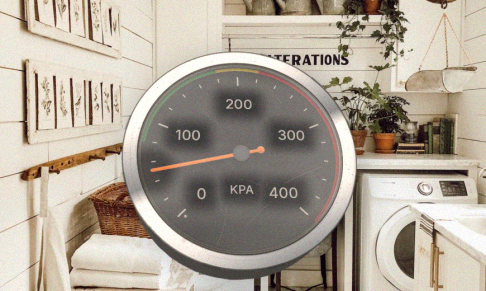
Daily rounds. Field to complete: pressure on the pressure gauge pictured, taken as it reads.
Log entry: 50 kPa
